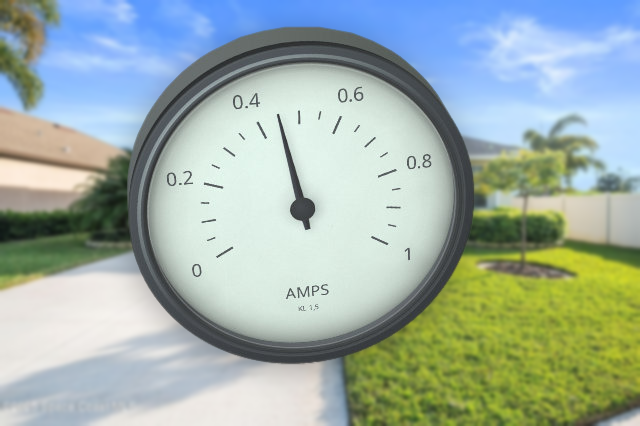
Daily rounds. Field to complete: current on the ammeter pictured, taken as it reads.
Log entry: 0.45 A
